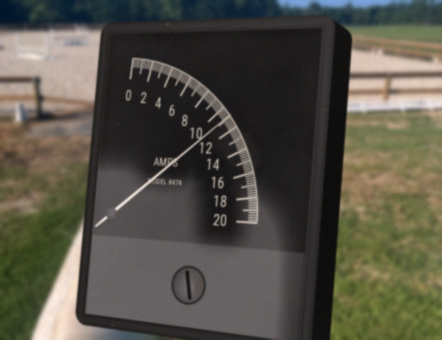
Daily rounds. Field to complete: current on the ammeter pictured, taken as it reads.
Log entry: 11 A
